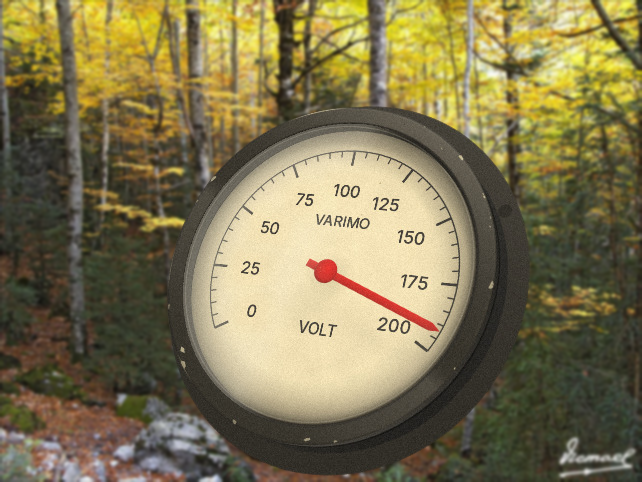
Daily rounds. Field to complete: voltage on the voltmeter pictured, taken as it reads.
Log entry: 192.5 V
